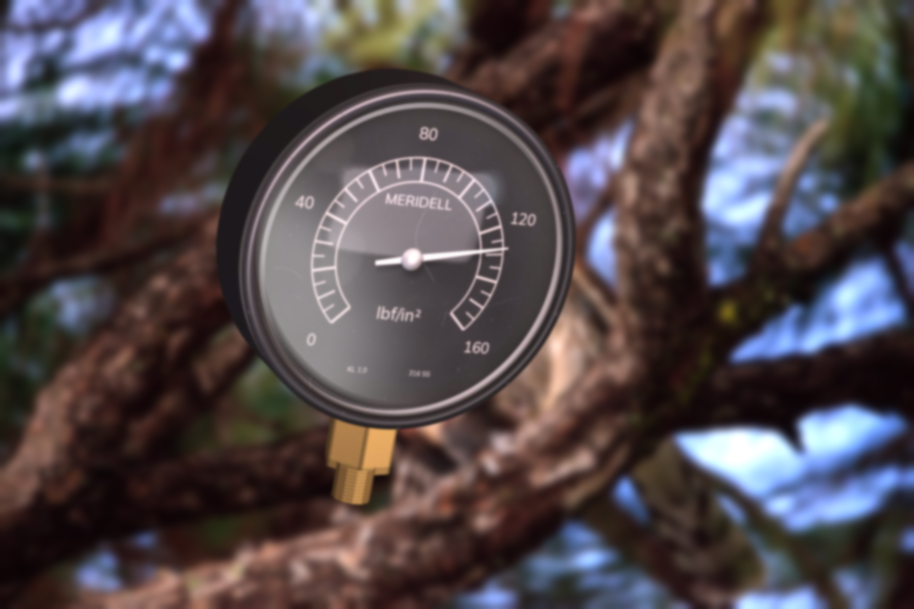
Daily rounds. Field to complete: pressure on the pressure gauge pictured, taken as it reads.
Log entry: 127.5 psi
